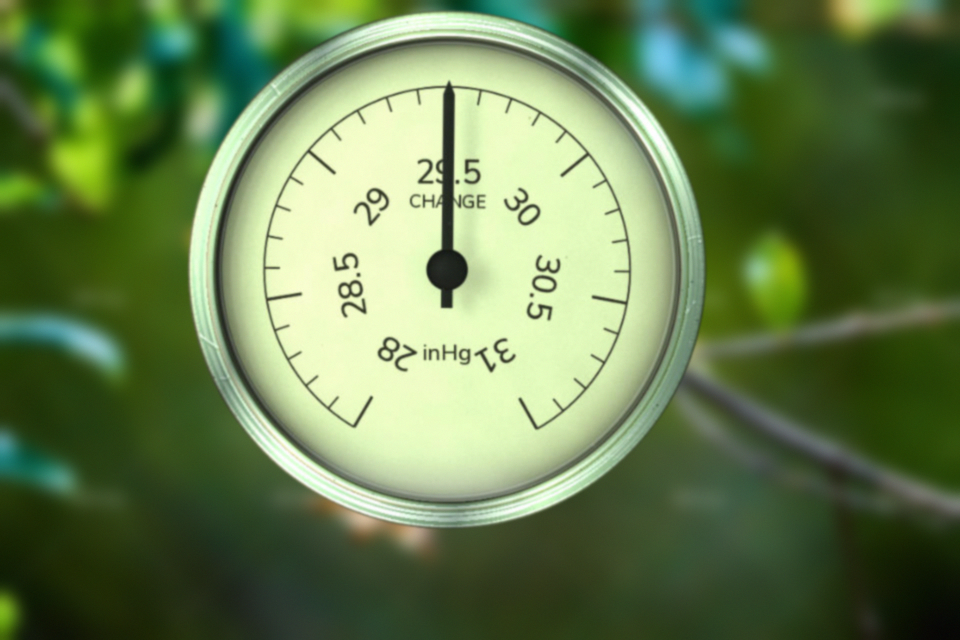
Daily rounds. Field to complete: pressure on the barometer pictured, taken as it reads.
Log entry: 29.5 inHg
